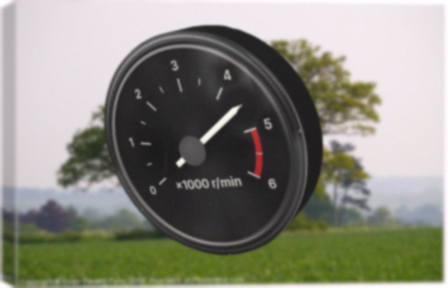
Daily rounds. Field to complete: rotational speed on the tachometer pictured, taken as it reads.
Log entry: 4500 rpm
